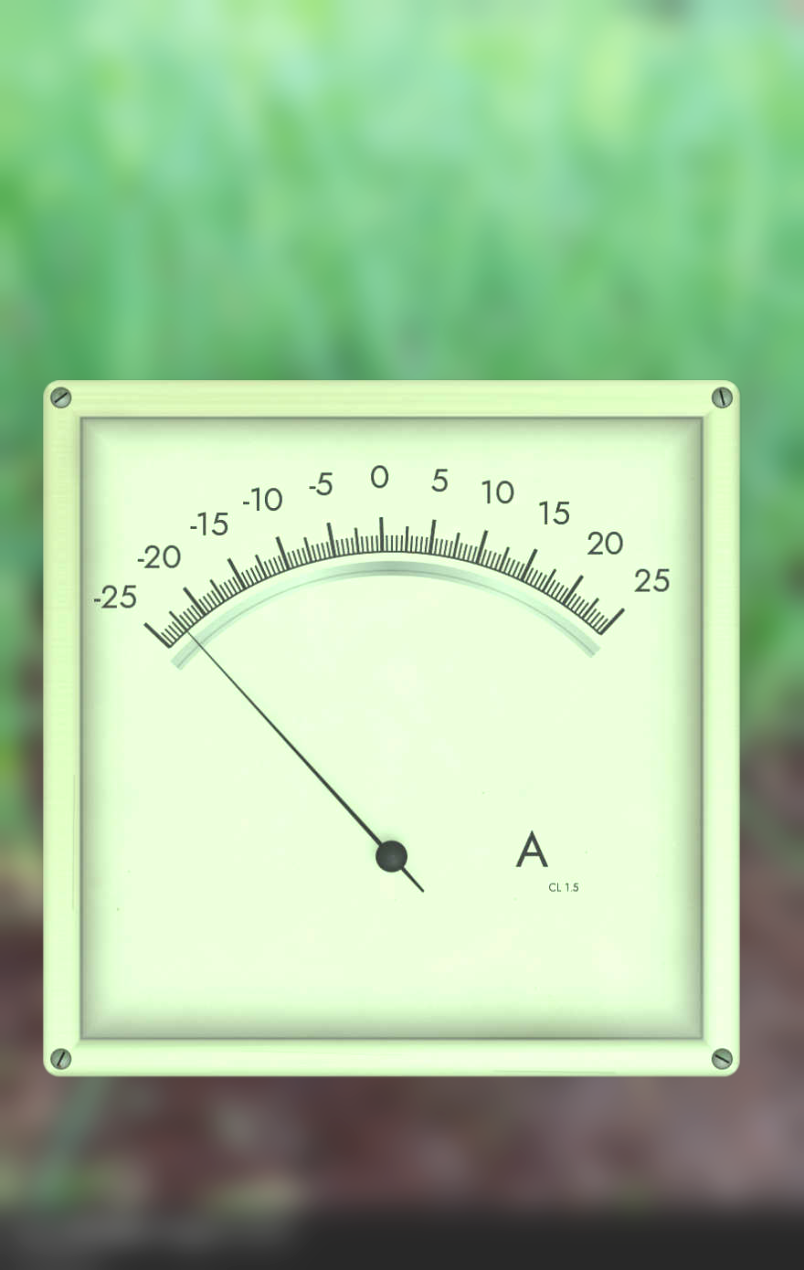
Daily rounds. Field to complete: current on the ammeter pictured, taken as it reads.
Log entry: -22.5 A
